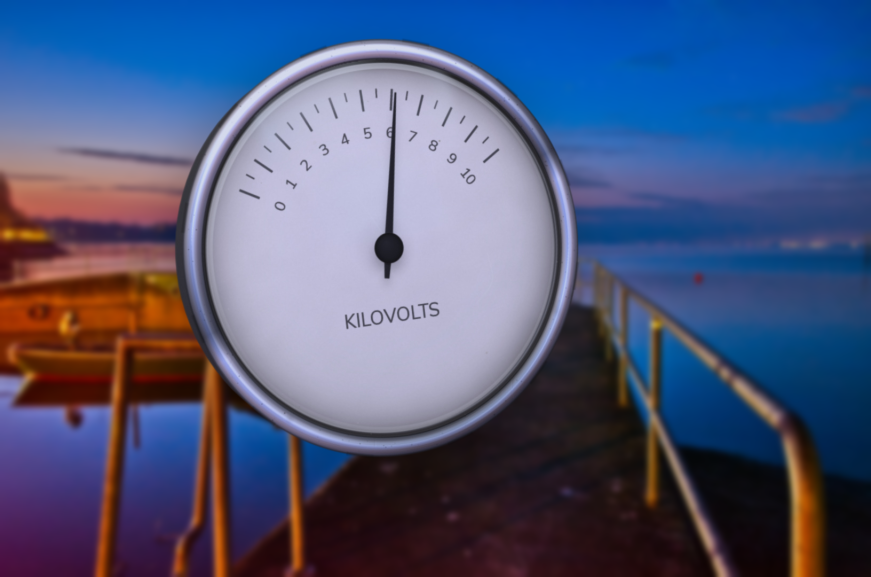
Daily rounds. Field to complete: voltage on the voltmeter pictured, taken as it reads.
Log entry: 6 kV
